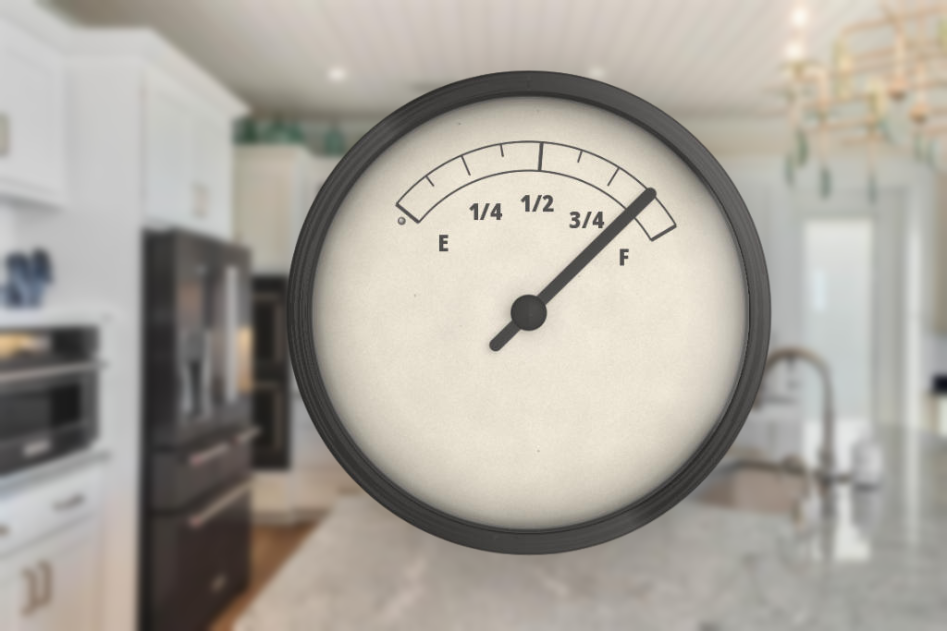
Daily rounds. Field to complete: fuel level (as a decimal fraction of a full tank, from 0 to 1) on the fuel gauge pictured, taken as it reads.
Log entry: 0.875
